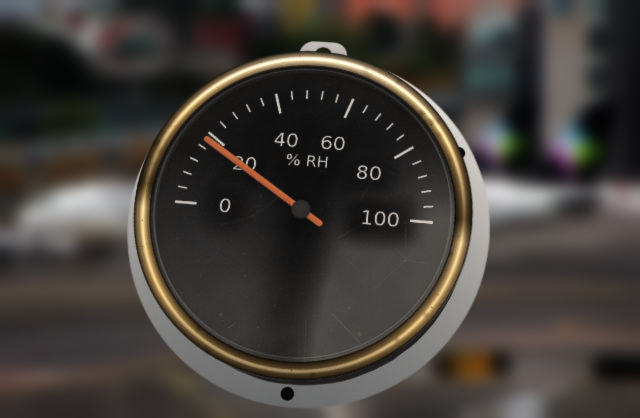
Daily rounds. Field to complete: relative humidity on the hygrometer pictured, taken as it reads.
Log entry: 18 %
